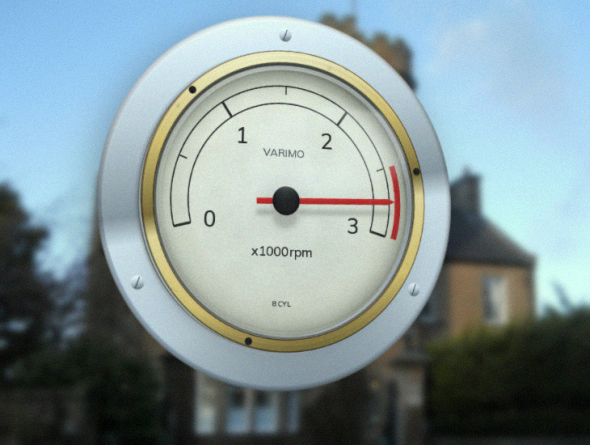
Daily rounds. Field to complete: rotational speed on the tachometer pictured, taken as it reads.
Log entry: 2750 rpm
